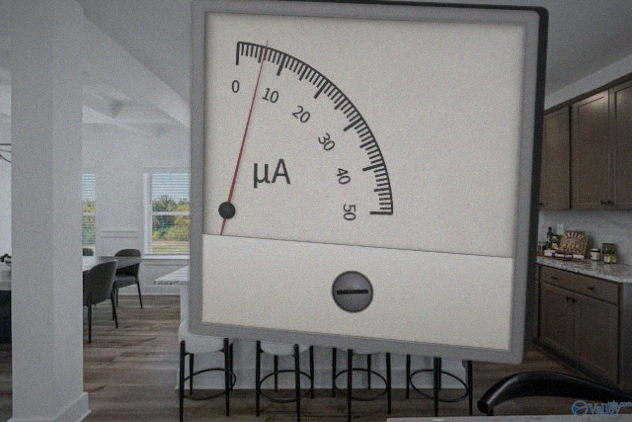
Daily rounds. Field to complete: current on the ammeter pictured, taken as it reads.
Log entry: 6 µA
